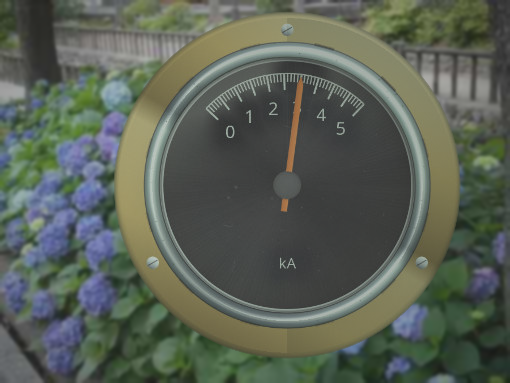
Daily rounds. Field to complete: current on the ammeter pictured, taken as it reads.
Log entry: 3 kA
